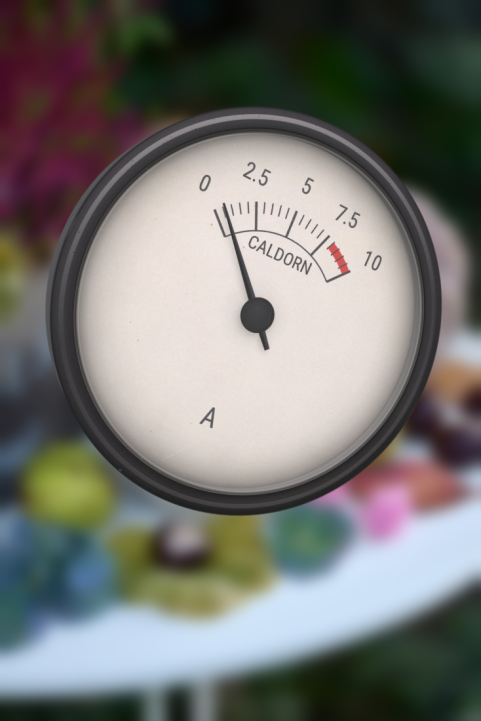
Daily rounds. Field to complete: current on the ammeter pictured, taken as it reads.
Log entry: 0.5 A
